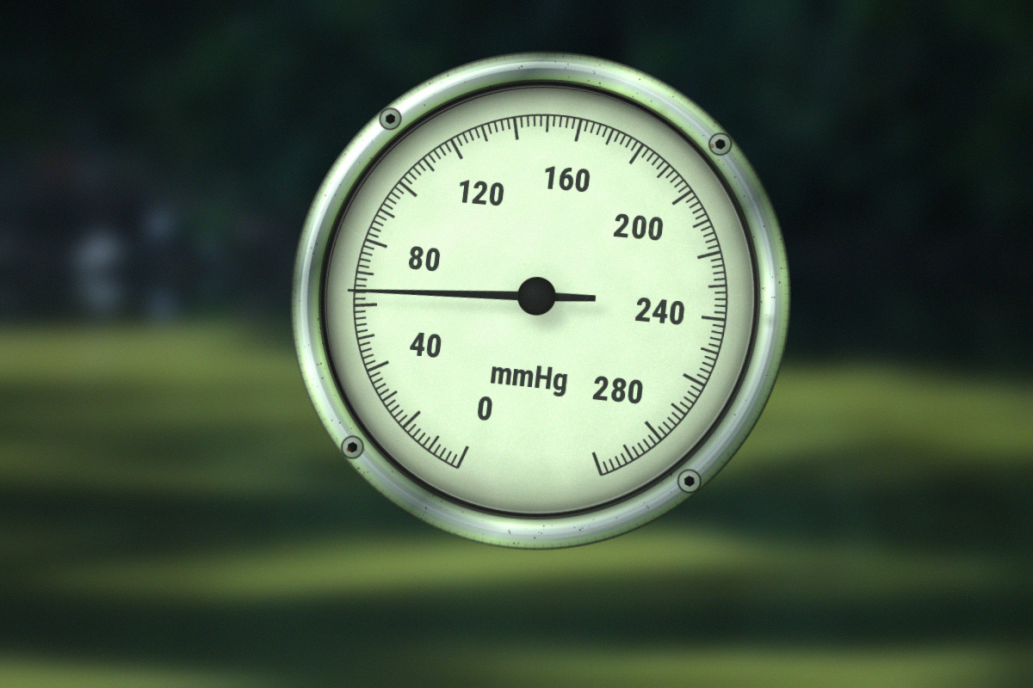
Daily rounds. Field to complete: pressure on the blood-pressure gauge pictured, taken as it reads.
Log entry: 64 mmHg
